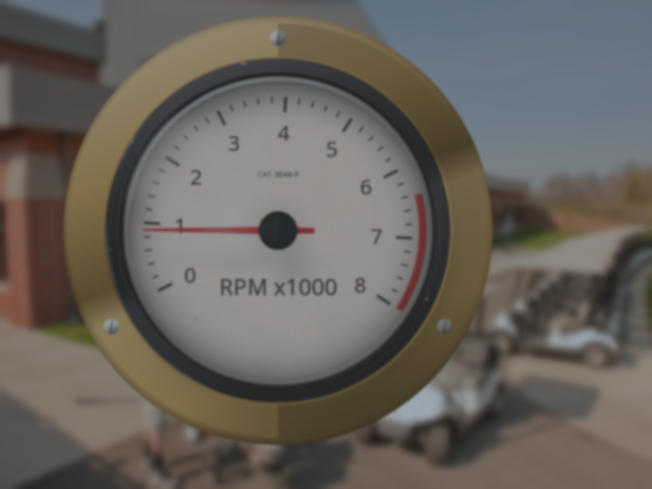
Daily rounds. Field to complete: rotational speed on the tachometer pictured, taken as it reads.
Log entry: 900 rpm
